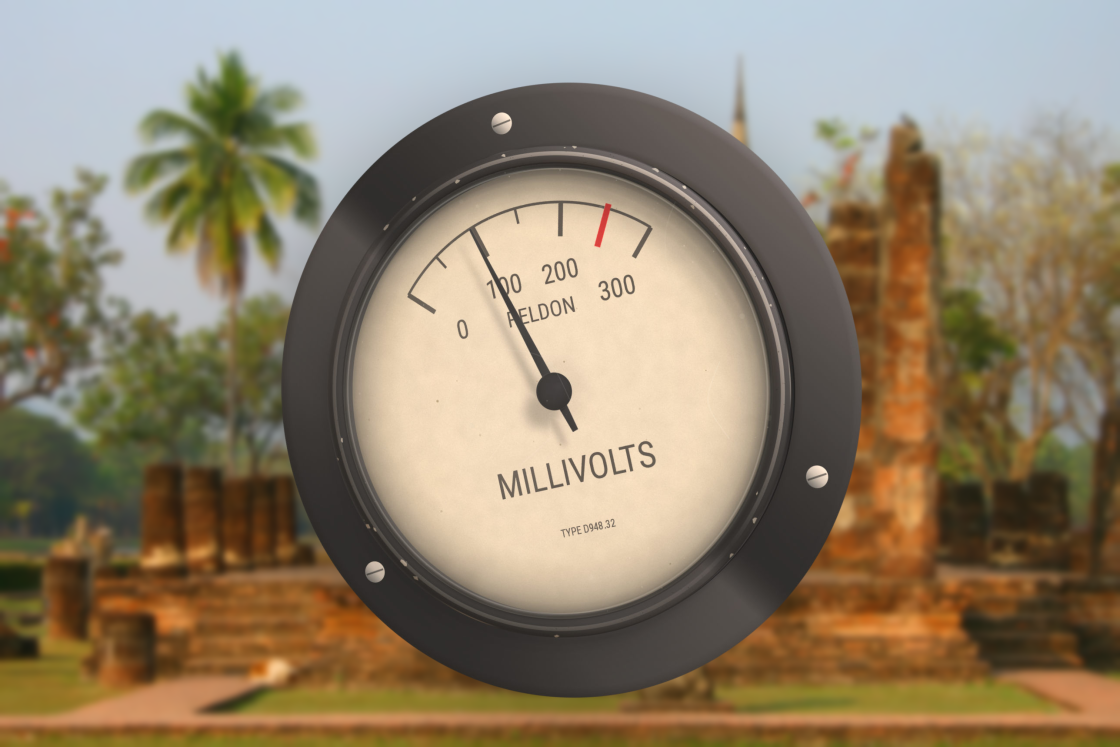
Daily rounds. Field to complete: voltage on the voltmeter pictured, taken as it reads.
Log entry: 100 mV
